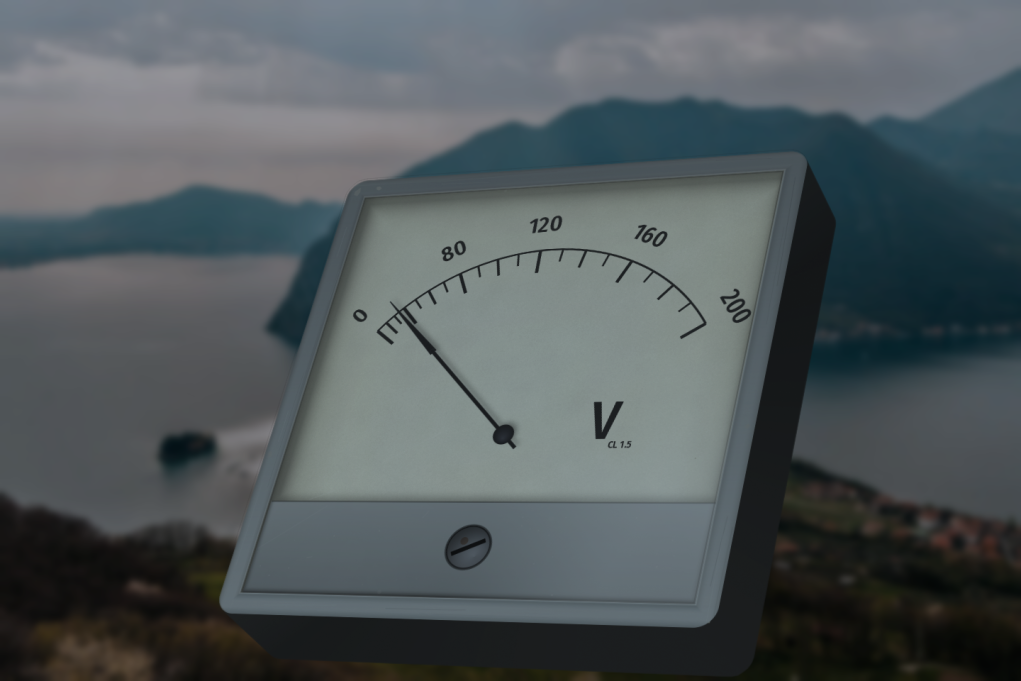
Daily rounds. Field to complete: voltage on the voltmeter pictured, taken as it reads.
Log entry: 35 V
